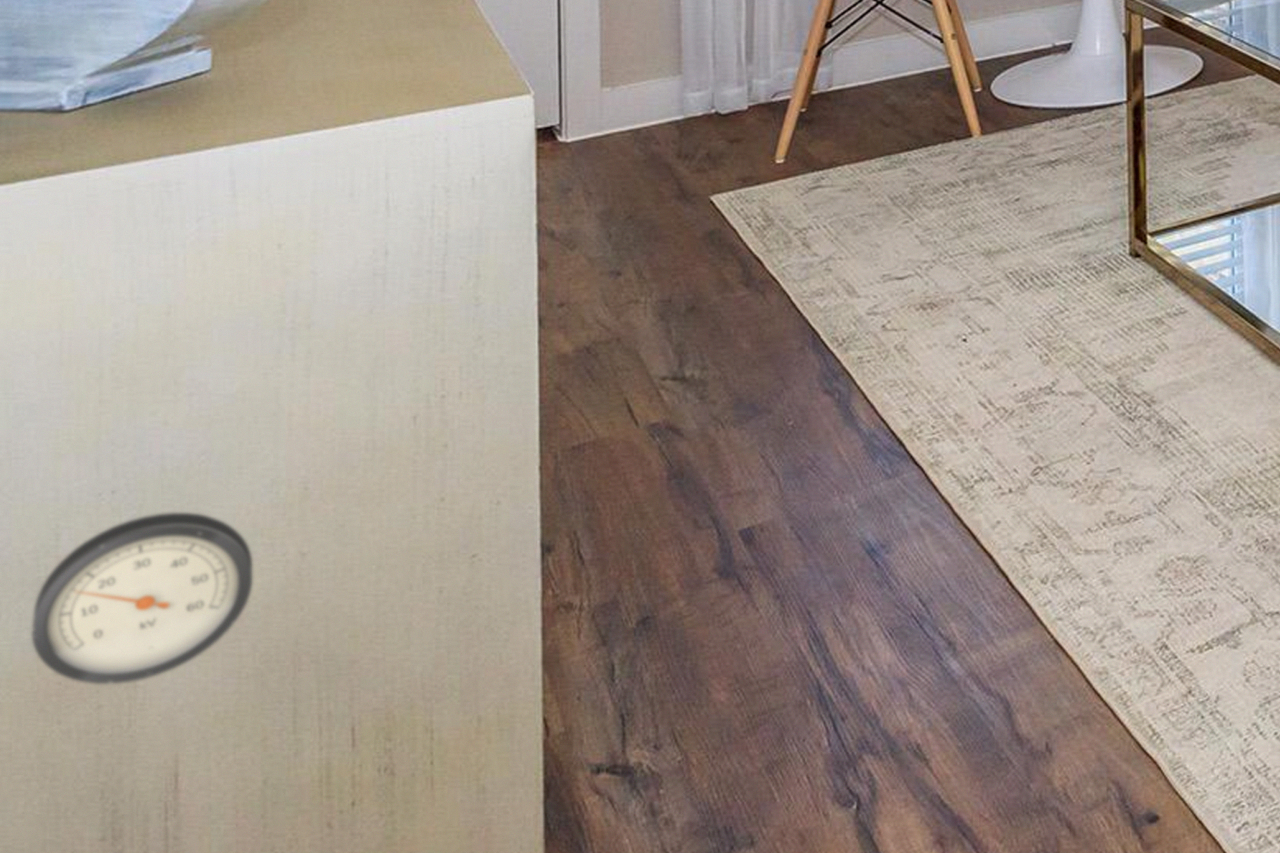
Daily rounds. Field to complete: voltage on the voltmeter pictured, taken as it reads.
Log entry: 16 kV
